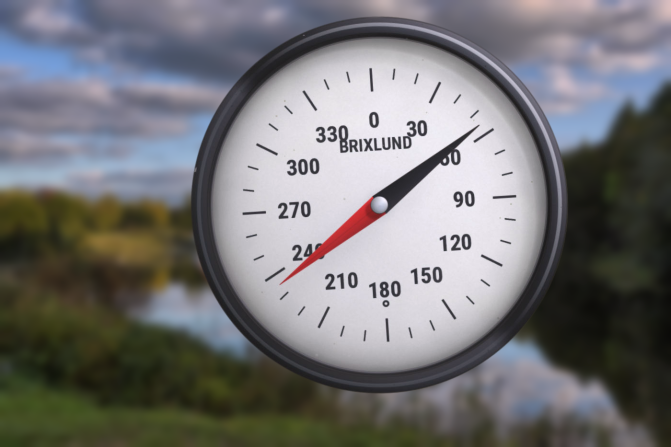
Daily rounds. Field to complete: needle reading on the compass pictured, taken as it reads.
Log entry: 235 °
